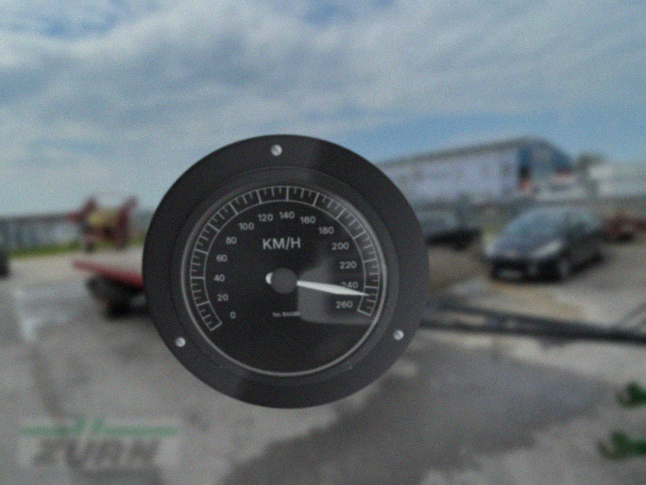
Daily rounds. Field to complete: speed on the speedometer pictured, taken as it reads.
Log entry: 245 km/h
